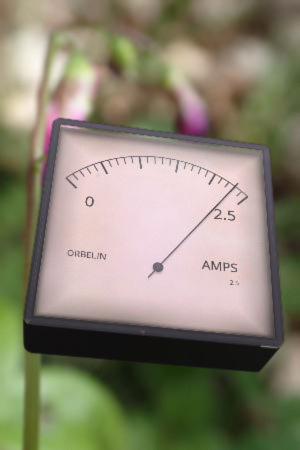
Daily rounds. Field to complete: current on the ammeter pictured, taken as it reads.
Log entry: 2.3 A
